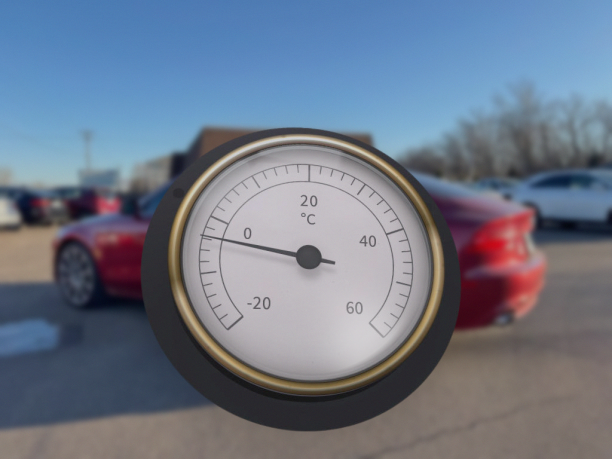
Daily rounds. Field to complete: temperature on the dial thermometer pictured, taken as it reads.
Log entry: -4 °C
